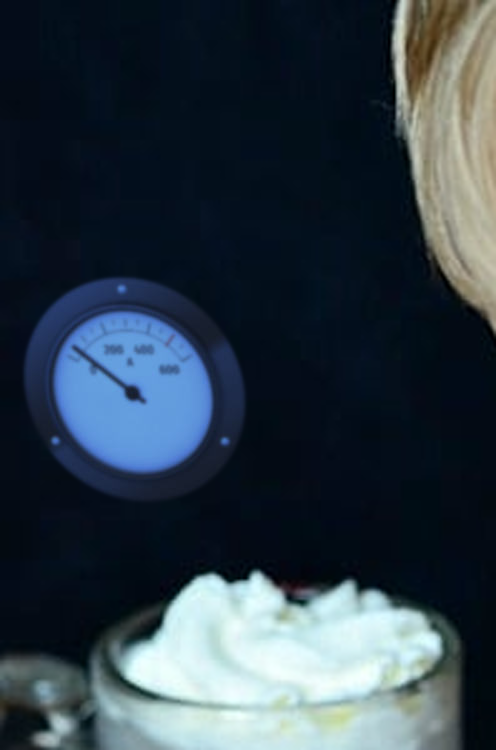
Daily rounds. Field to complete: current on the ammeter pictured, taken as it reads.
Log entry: 50 A
